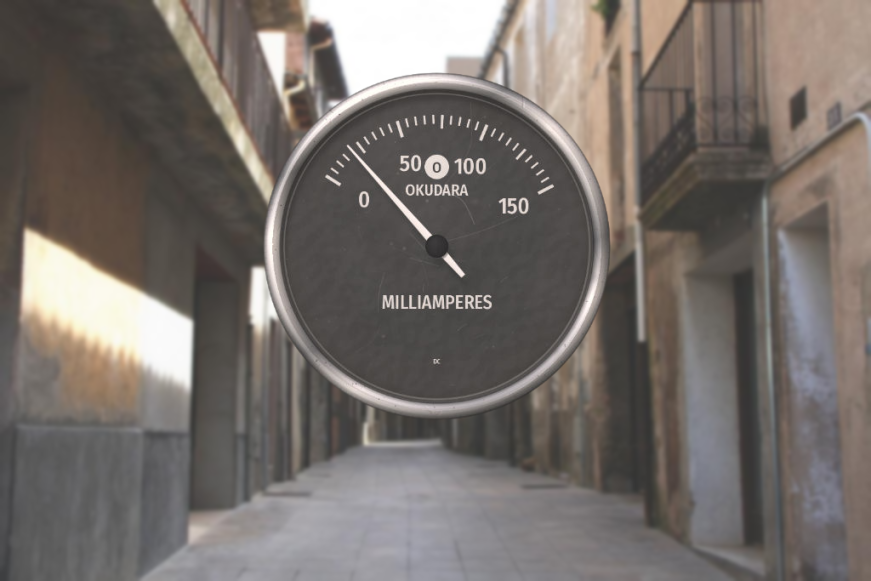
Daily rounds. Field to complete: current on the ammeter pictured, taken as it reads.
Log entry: 20 mA
